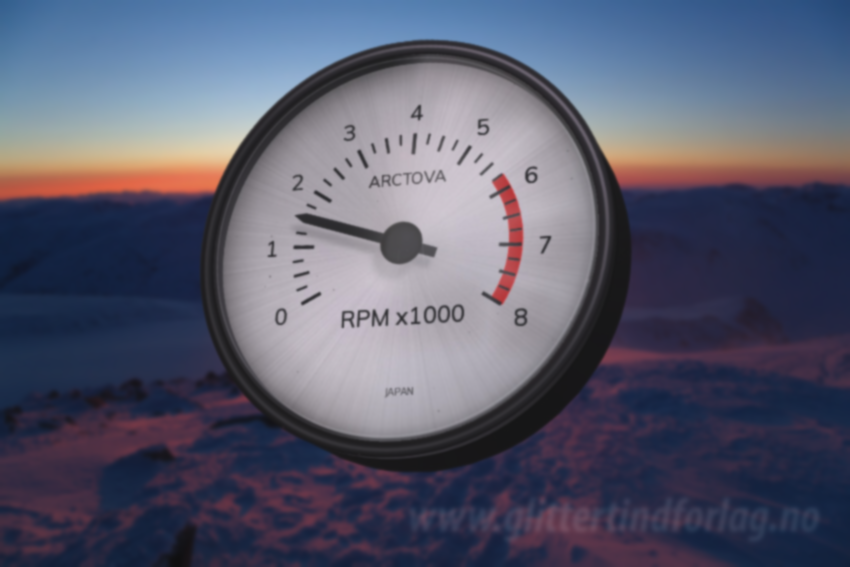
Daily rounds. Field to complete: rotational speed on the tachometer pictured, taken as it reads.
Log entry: 1500 rpm
